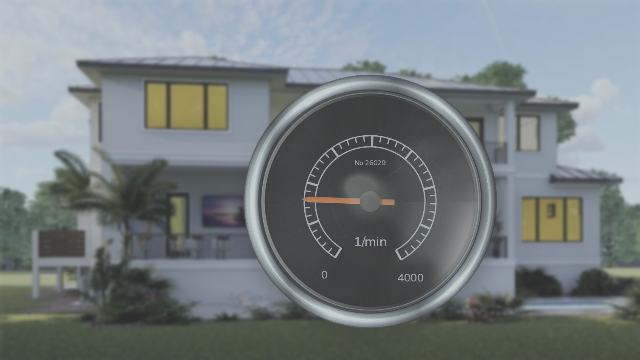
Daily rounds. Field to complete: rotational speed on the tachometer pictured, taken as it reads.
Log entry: 800 rpm
